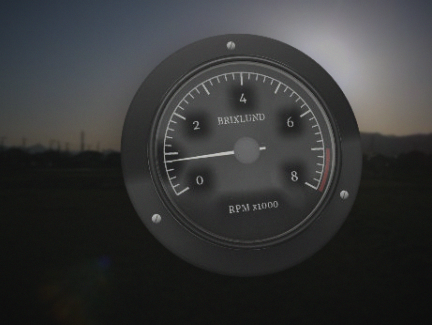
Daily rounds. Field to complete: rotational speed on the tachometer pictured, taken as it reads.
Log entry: 800 rpm
